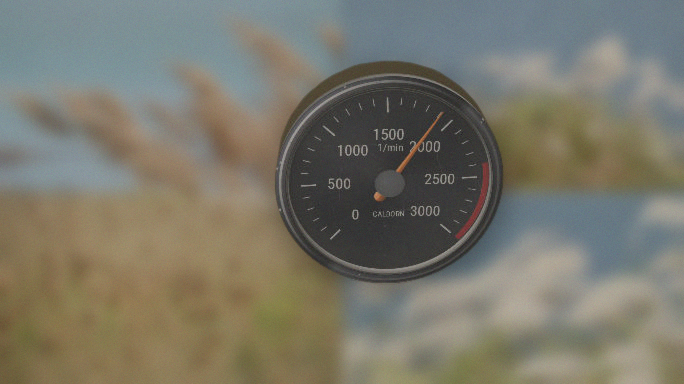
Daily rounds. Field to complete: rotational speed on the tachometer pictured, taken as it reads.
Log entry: 1900 rpm
